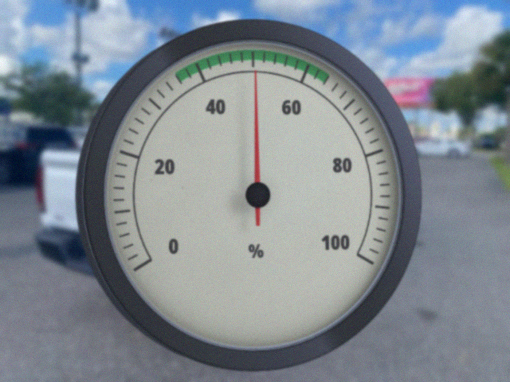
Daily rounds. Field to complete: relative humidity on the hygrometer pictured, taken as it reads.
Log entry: 50 %
